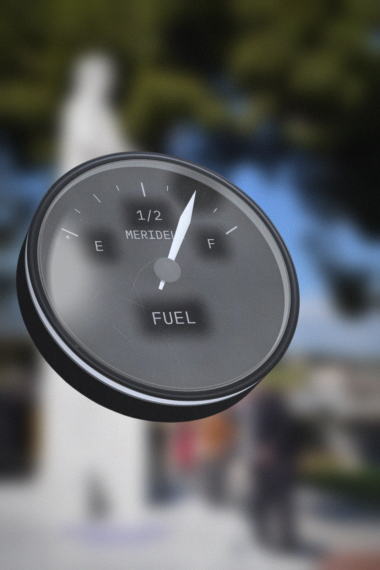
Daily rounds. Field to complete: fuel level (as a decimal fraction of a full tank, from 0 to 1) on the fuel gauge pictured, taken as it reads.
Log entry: 0.75
